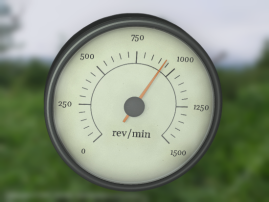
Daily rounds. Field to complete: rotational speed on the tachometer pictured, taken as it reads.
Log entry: 925 rpm
